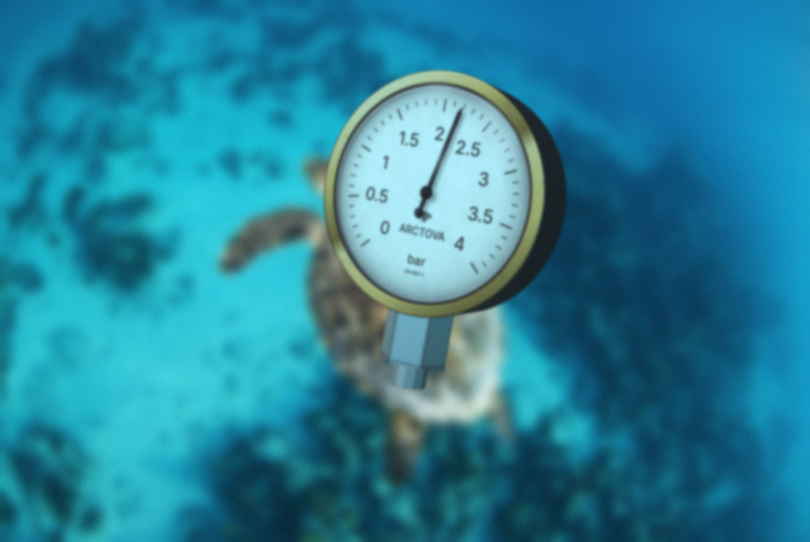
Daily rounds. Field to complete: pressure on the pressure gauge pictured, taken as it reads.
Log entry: 2.2 bar
